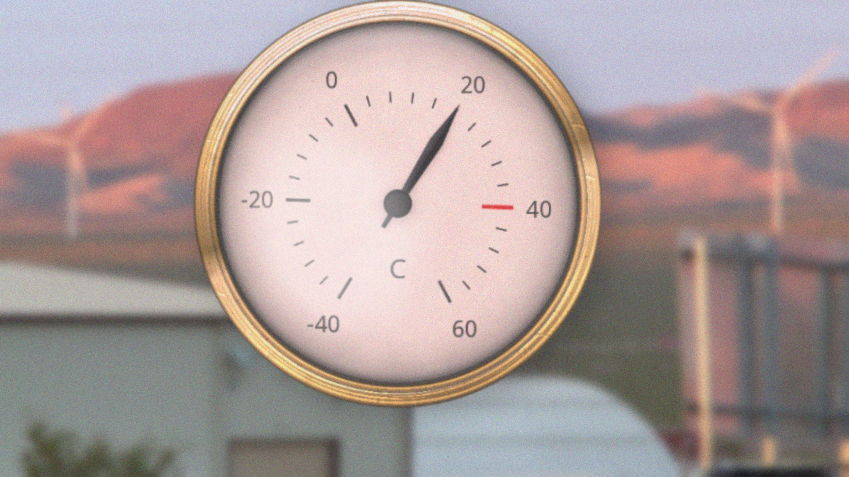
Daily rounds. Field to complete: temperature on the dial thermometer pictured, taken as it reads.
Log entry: 20 °C
